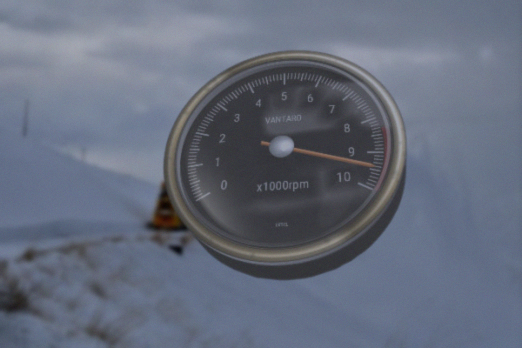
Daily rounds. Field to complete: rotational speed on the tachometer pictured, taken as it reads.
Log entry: 9500 rpm
